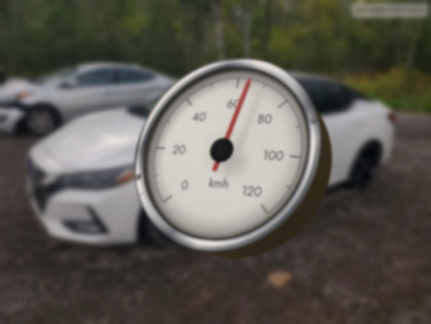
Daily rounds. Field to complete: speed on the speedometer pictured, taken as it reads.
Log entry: 65 km/h
